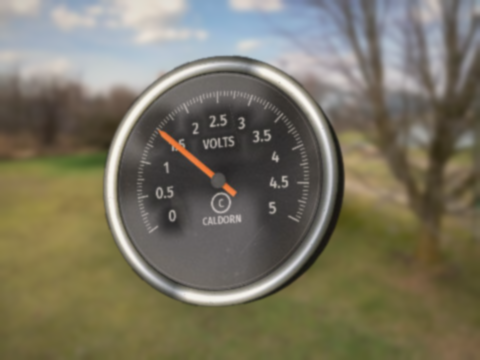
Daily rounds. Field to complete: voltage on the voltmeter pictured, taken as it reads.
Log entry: 1.5 V
